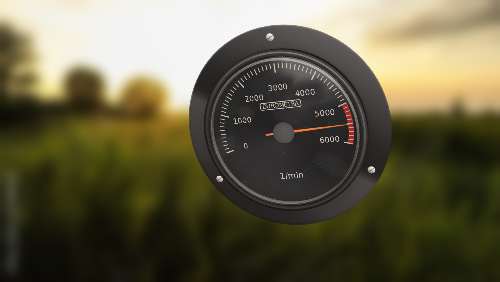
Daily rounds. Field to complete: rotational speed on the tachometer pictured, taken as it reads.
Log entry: 5500 rpm
